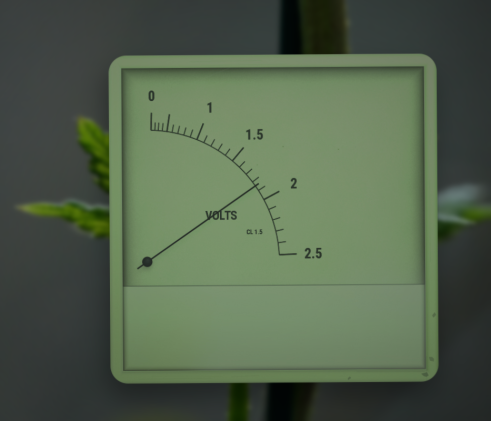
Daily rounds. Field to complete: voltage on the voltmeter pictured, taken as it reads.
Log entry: 1.85 V
